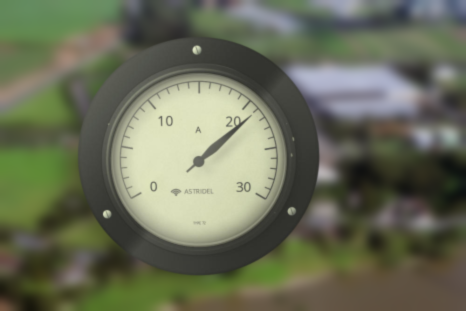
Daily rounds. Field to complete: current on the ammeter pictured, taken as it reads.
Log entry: 21 A
